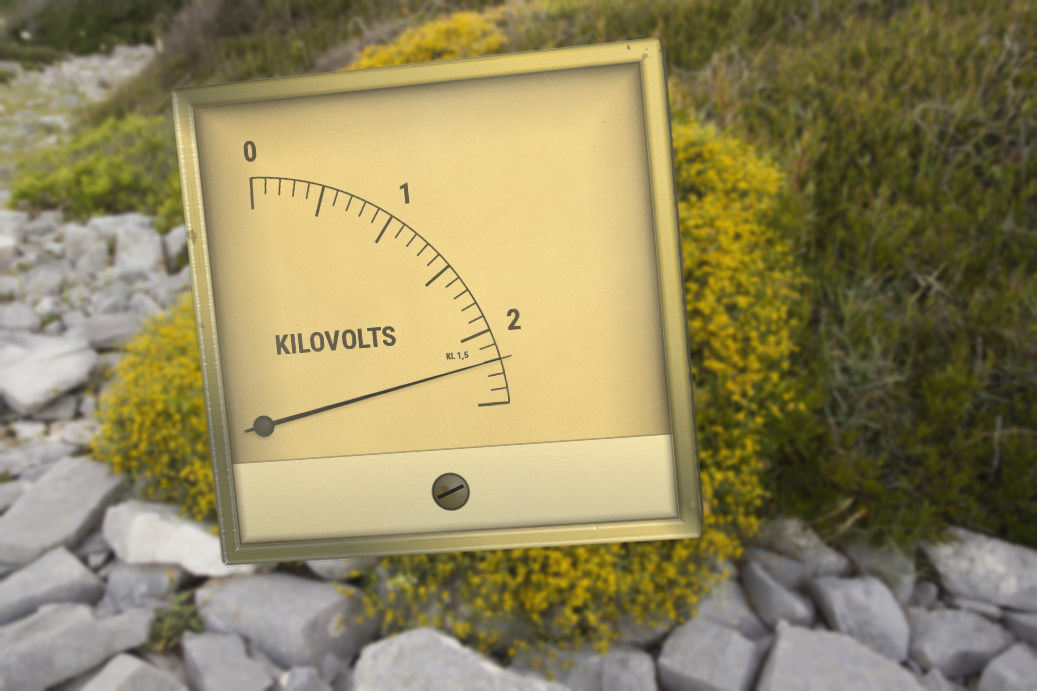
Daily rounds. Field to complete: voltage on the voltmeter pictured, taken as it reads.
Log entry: 2.2 kV
